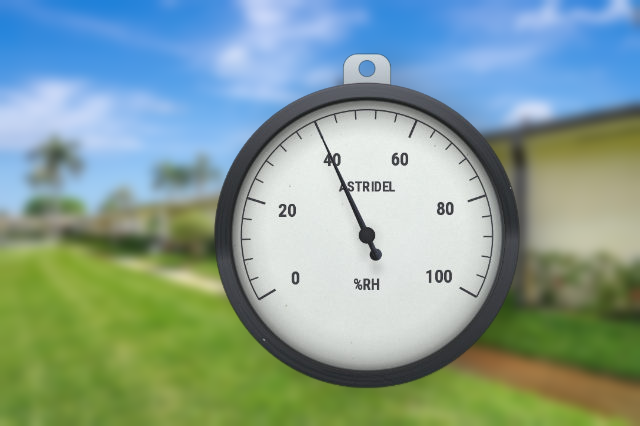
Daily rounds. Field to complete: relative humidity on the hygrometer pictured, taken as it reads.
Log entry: 40 %
